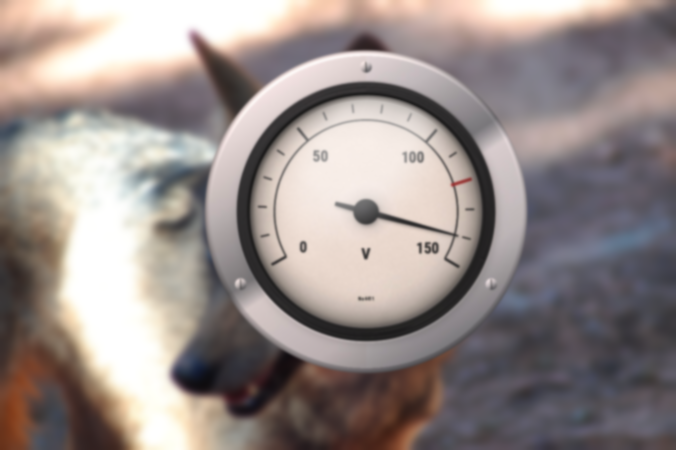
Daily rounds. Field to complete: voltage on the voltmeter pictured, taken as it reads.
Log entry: 140 V
